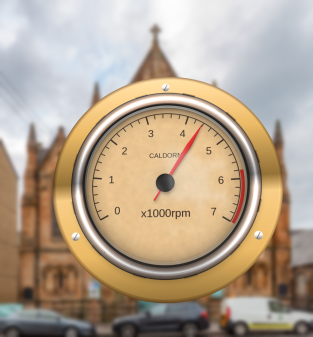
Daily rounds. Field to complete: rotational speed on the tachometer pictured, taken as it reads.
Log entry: 4400 rpm
